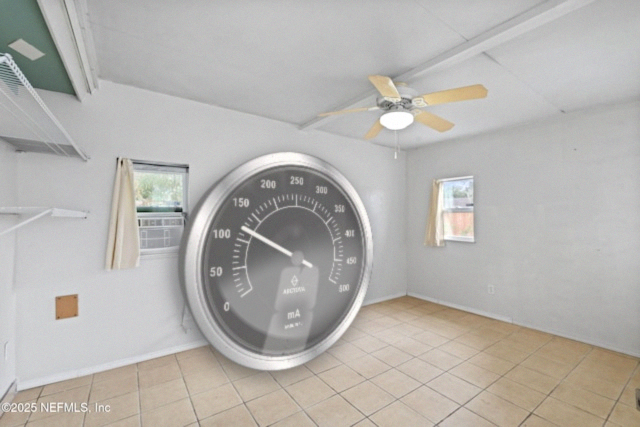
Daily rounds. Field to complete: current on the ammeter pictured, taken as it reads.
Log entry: 120 mA
